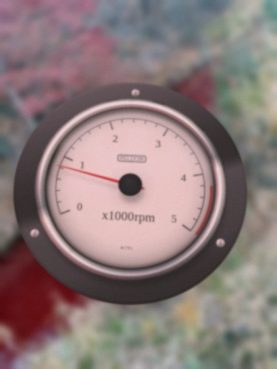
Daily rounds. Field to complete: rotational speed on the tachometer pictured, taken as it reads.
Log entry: 800 rpm
